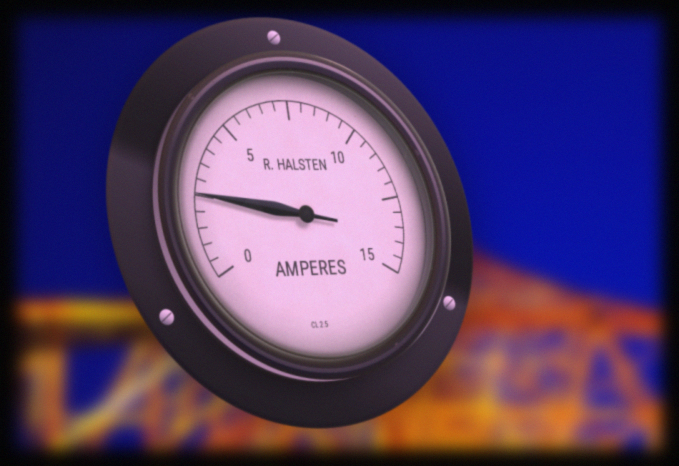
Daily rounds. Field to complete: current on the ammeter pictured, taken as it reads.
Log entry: 2.5 A
